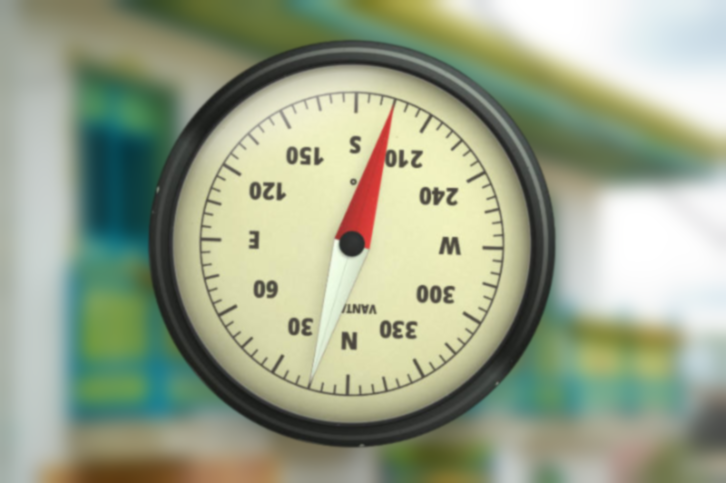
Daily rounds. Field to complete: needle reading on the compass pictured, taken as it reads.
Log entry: 195 °
